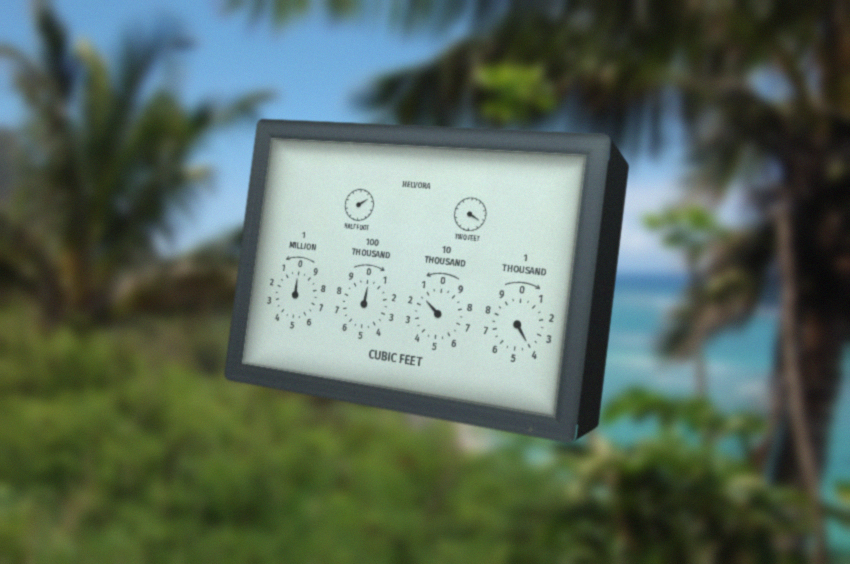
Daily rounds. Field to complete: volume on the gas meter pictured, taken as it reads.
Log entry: 1400 ft³
